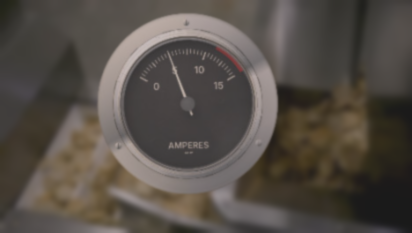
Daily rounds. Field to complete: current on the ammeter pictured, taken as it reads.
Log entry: 5 A
